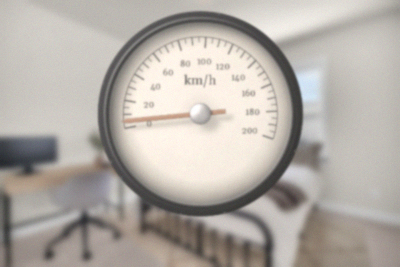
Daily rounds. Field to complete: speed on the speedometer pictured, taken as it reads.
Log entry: 5 km/h
